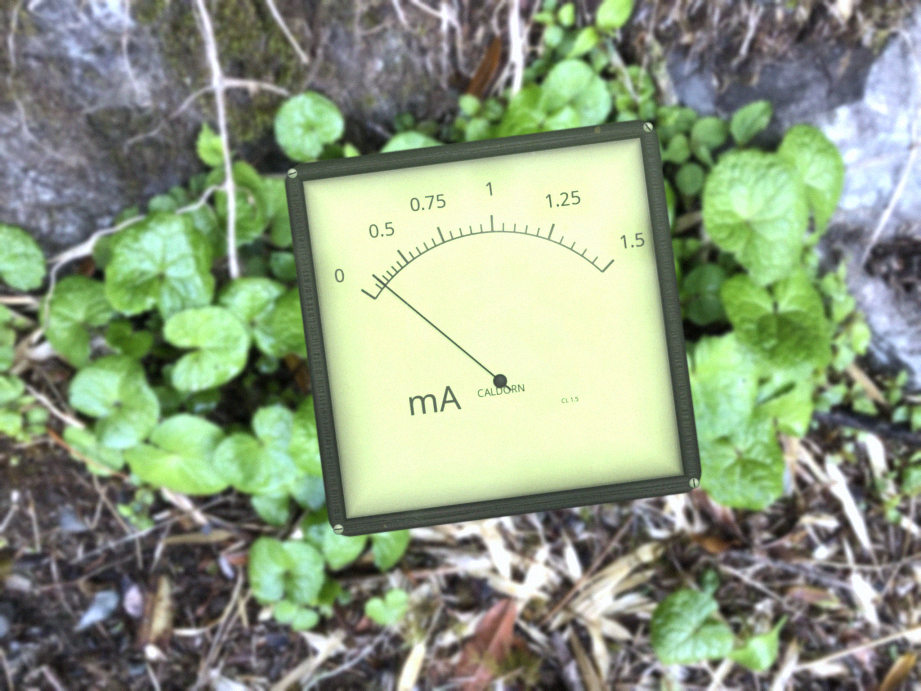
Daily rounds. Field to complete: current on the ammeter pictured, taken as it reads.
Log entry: 0.25 mA
